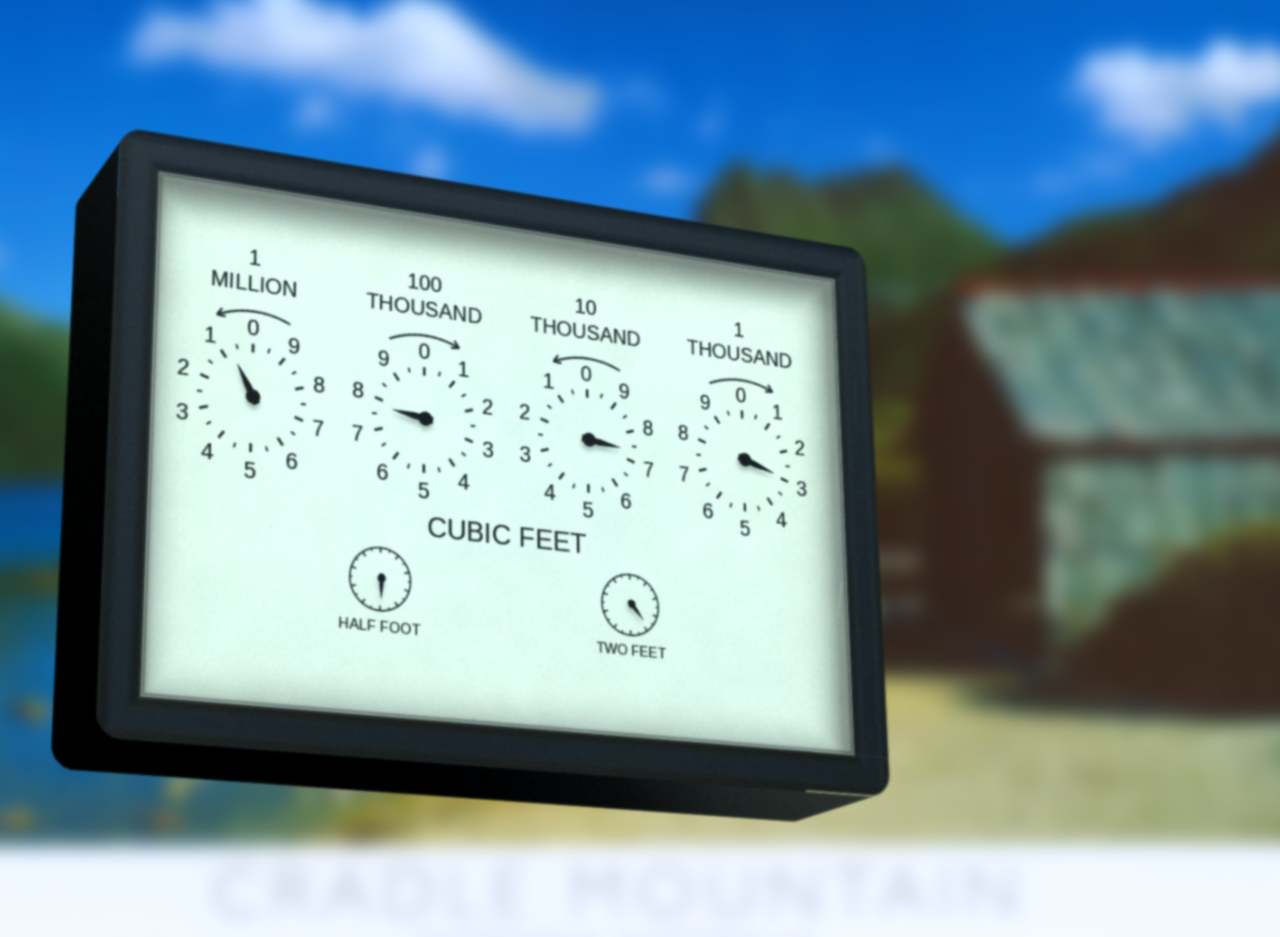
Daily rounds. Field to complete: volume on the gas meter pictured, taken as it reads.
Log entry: 77300 ft³
